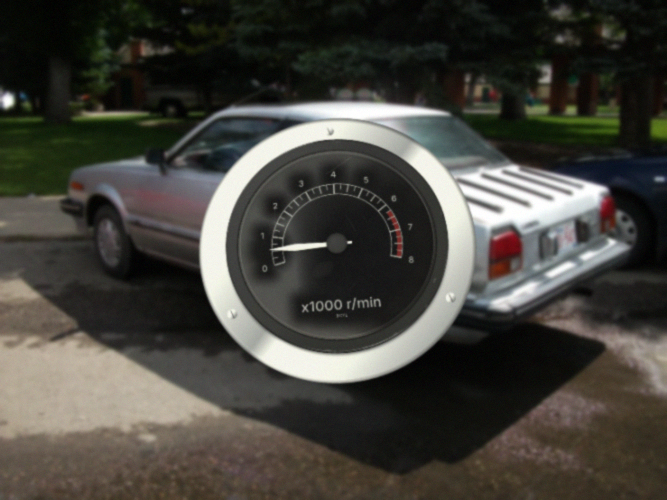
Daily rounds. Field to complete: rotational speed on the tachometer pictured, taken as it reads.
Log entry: 500 rpm
